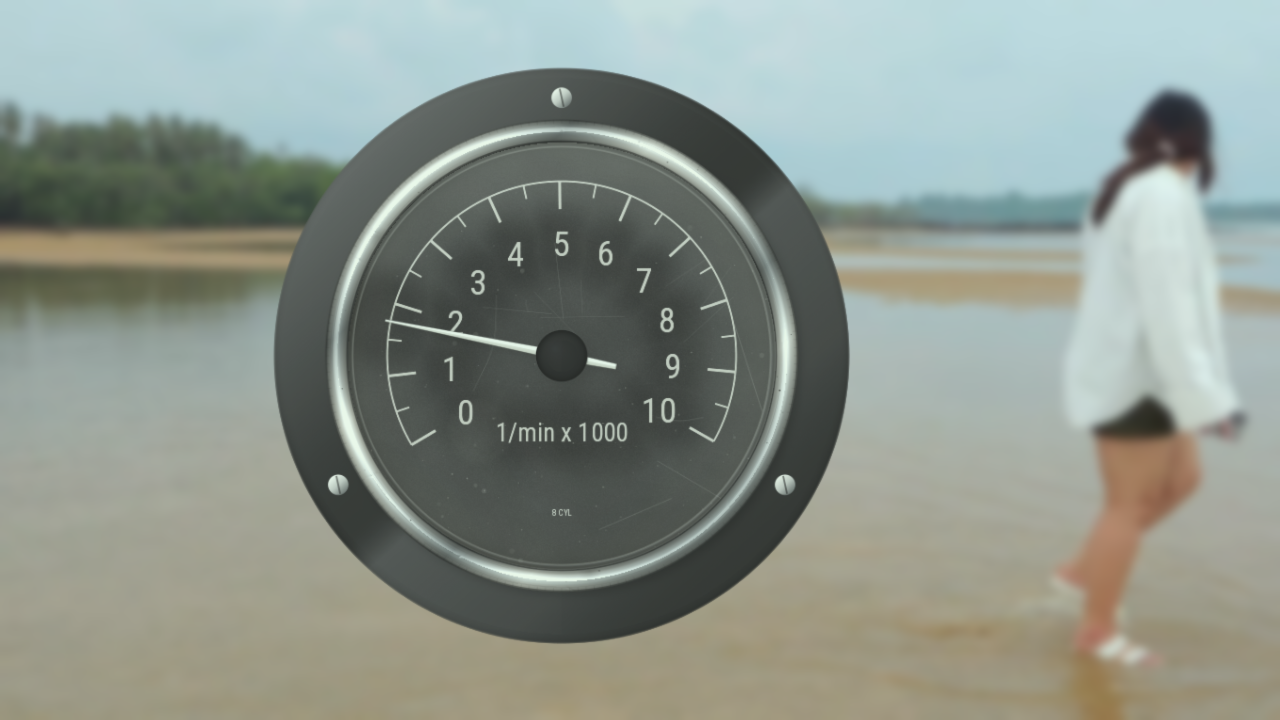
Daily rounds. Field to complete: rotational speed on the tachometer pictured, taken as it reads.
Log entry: 1750 rpm
